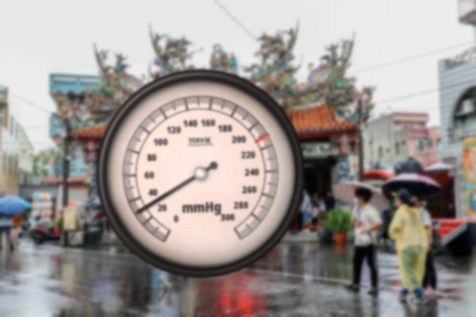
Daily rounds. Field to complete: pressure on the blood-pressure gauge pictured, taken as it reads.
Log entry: 30 mmHg
